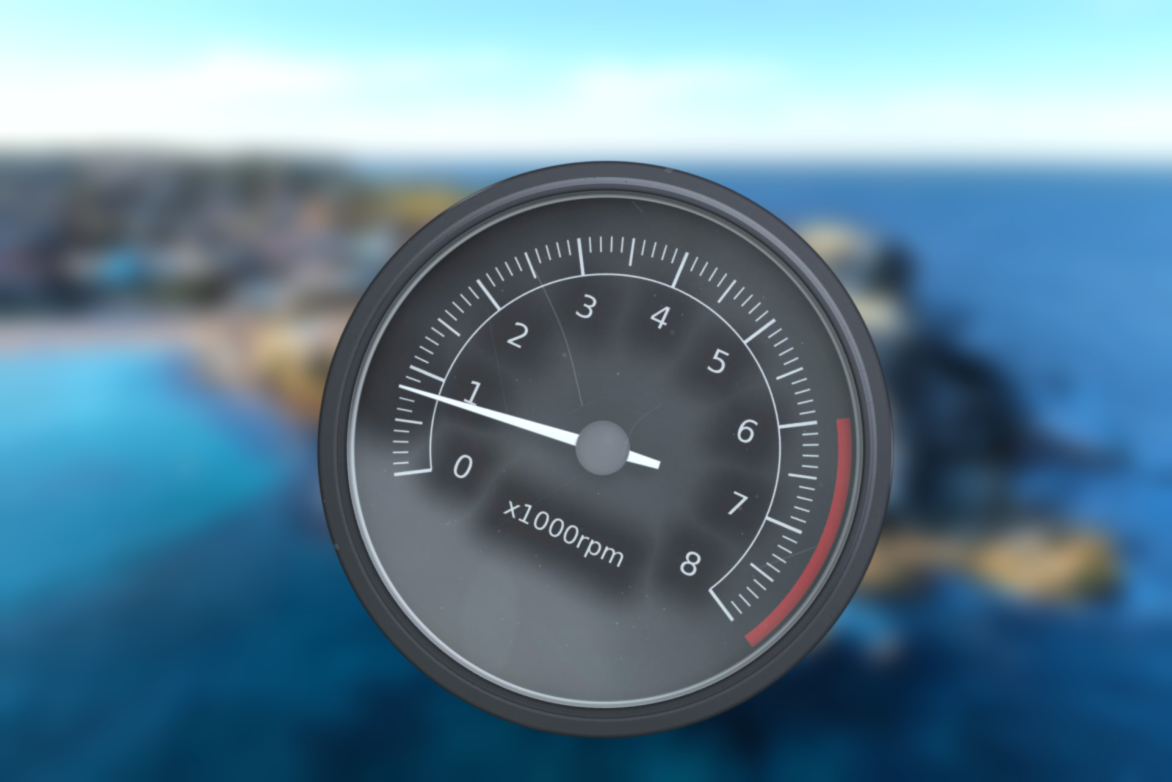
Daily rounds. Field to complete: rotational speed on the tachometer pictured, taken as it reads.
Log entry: 800 rpm
